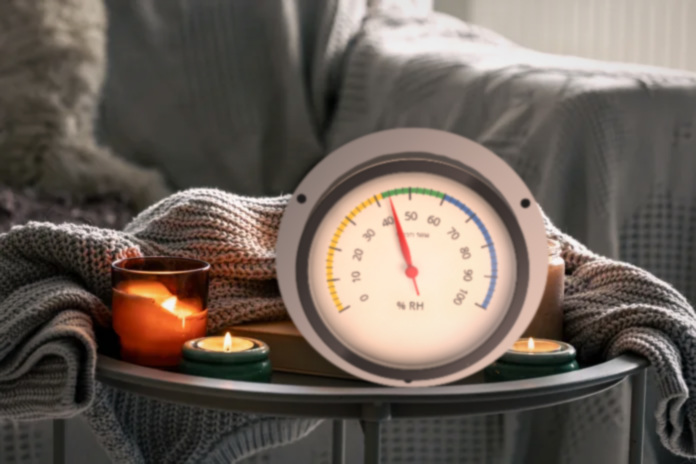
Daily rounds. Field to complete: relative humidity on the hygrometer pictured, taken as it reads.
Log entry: 44 %
